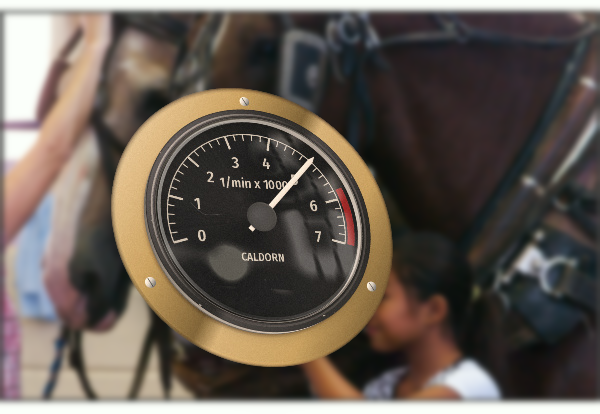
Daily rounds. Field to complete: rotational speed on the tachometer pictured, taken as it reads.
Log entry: 5000 rpm
